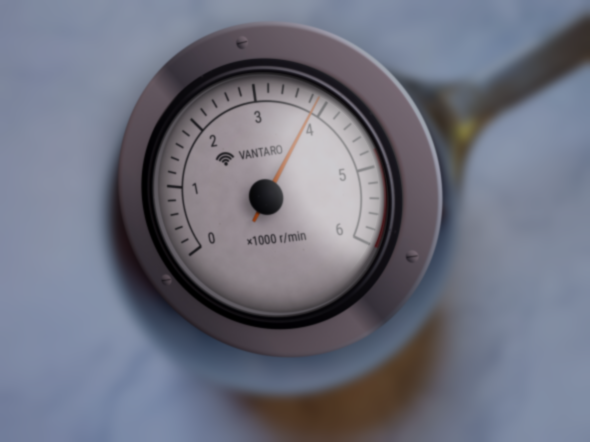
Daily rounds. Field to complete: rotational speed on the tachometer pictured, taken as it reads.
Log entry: 3900 rpm
